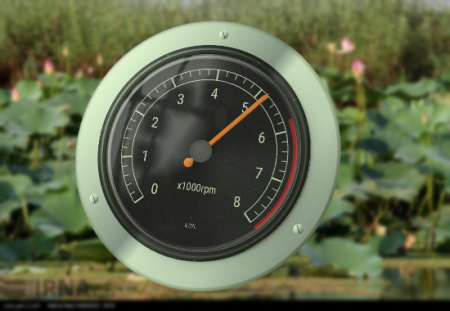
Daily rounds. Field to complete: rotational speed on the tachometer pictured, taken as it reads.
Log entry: 5200 rpm
